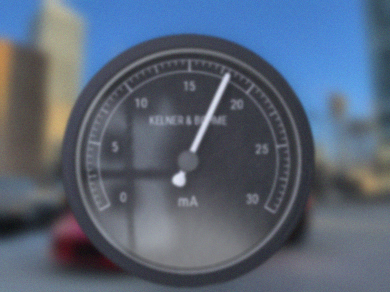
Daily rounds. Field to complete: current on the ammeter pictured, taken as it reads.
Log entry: 18 mA
